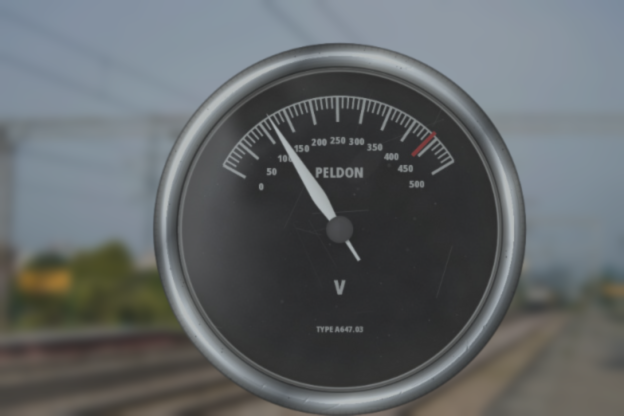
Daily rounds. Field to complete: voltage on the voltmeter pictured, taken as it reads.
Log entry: 120 V
